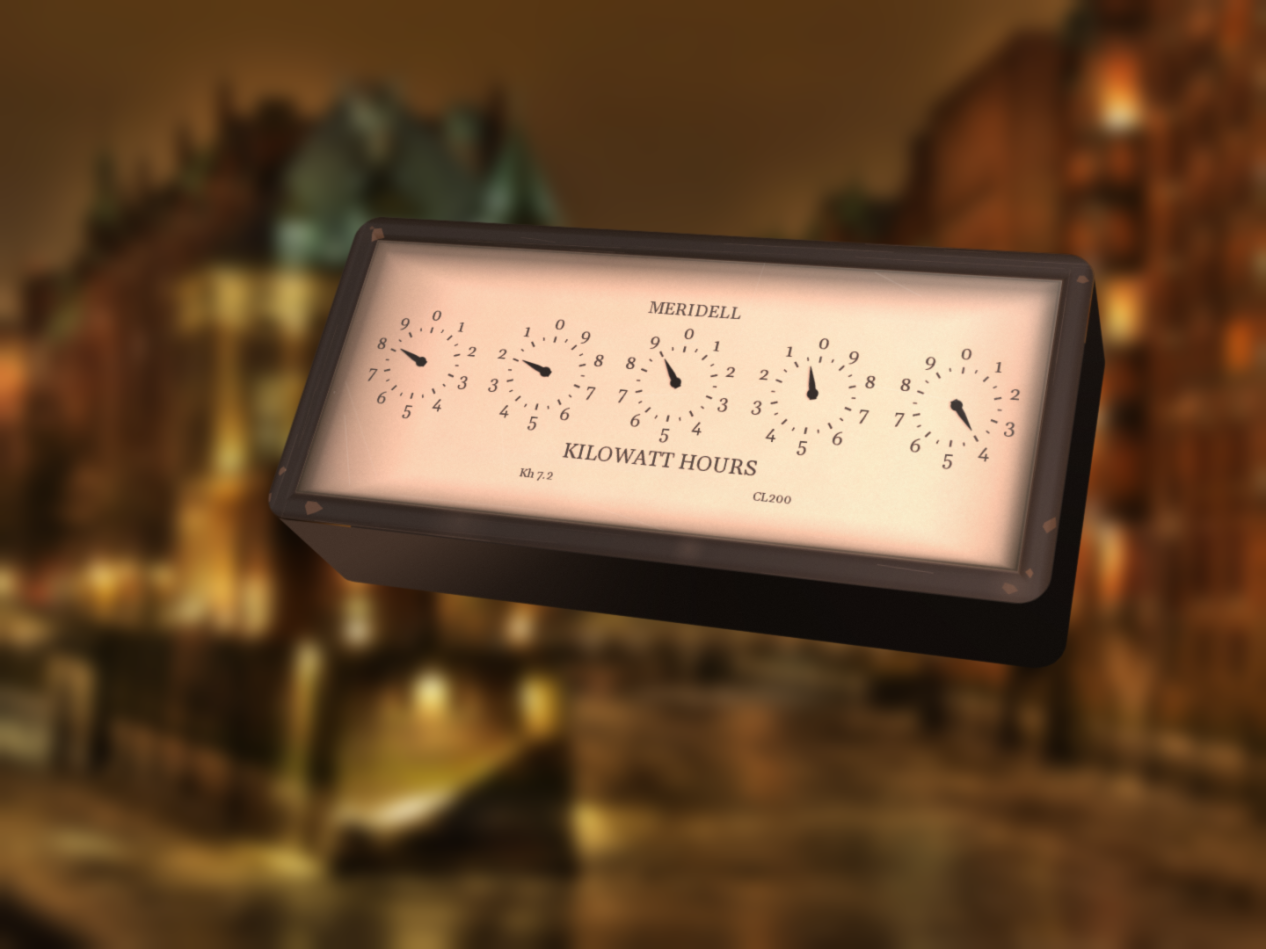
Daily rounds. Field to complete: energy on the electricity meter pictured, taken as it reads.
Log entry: 81904 kWh
